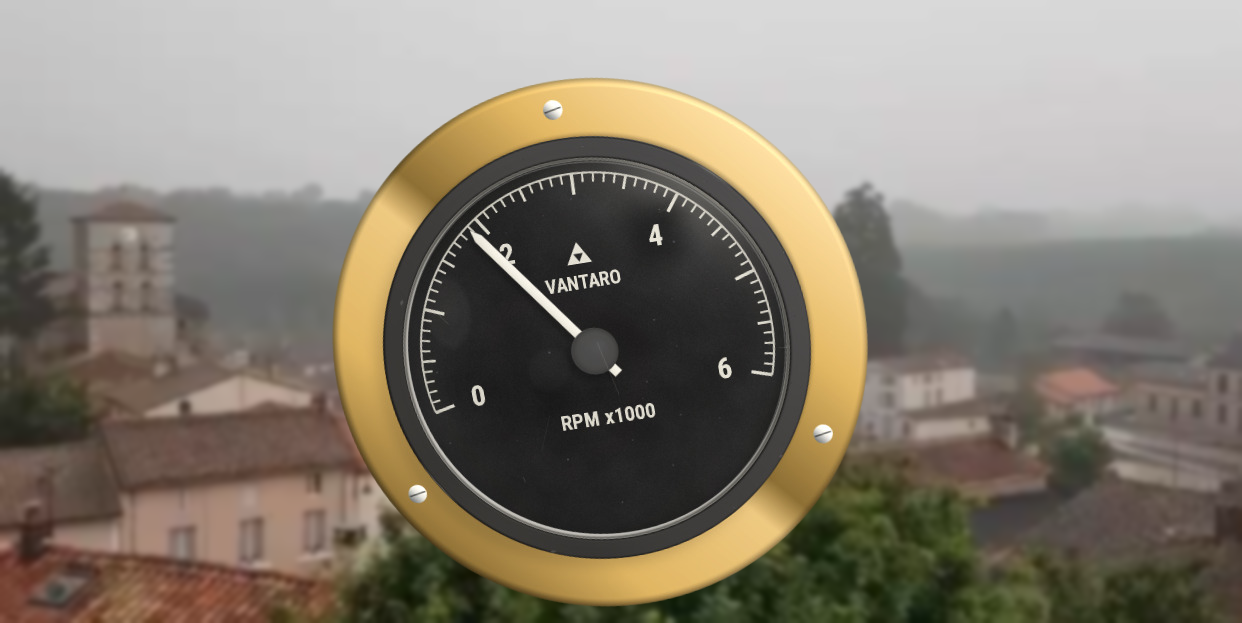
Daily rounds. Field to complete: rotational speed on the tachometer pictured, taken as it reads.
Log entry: 1900 rpm
